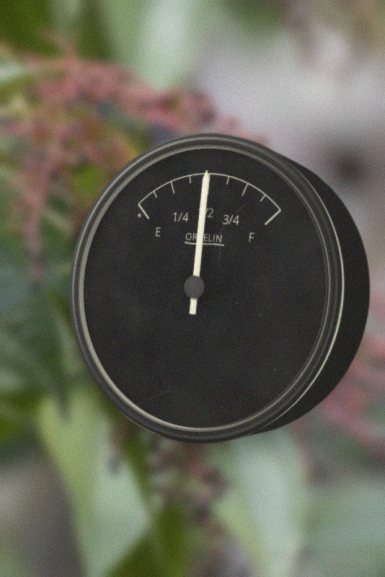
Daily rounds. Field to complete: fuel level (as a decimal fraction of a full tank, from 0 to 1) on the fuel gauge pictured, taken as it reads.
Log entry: 0.5
